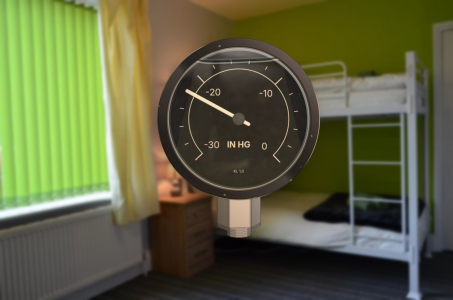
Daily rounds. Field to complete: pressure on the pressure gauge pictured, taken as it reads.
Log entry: -22 inHg
